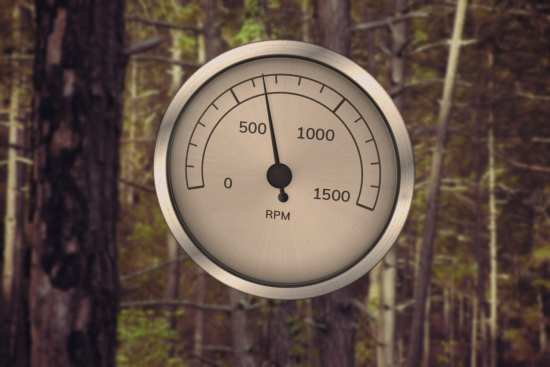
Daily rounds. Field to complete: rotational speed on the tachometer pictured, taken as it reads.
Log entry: 650 rpm
